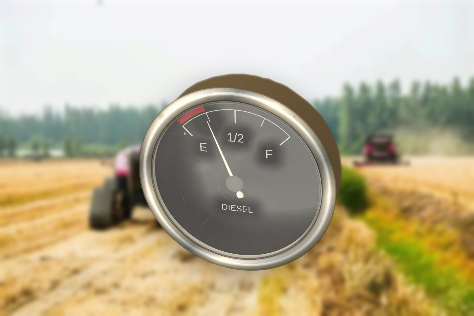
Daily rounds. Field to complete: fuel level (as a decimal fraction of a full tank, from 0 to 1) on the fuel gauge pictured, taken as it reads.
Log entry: 0.25
